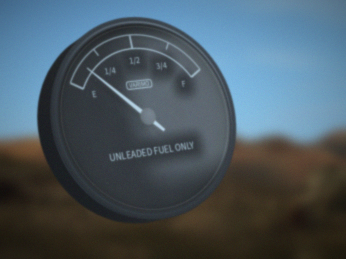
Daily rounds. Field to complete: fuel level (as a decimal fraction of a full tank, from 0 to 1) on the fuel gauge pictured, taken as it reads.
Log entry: 0.125
